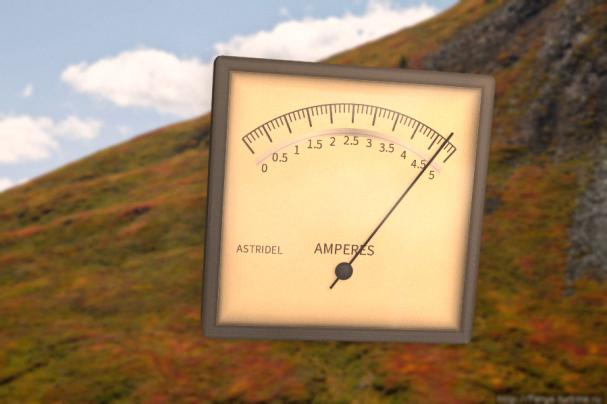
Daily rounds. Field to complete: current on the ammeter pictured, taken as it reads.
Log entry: 4.7 A
